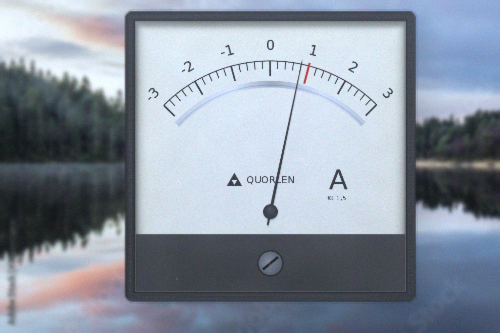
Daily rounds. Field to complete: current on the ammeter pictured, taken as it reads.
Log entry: 0.8 A
